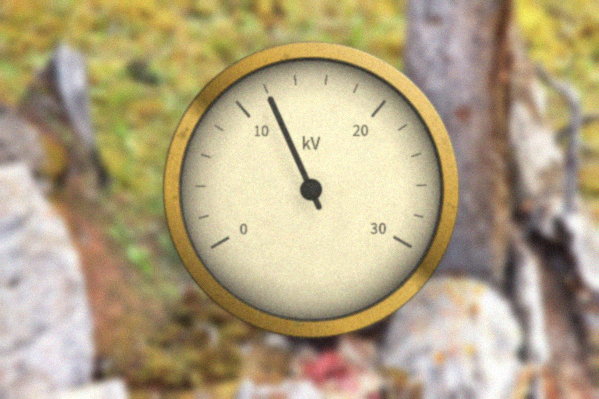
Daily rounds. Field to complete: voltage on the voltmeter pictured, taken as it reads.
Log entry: 12 kV
